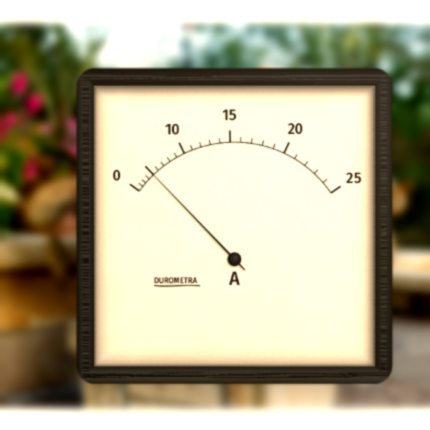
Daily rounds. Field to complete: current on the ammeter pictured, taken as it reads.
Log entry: 5 A
